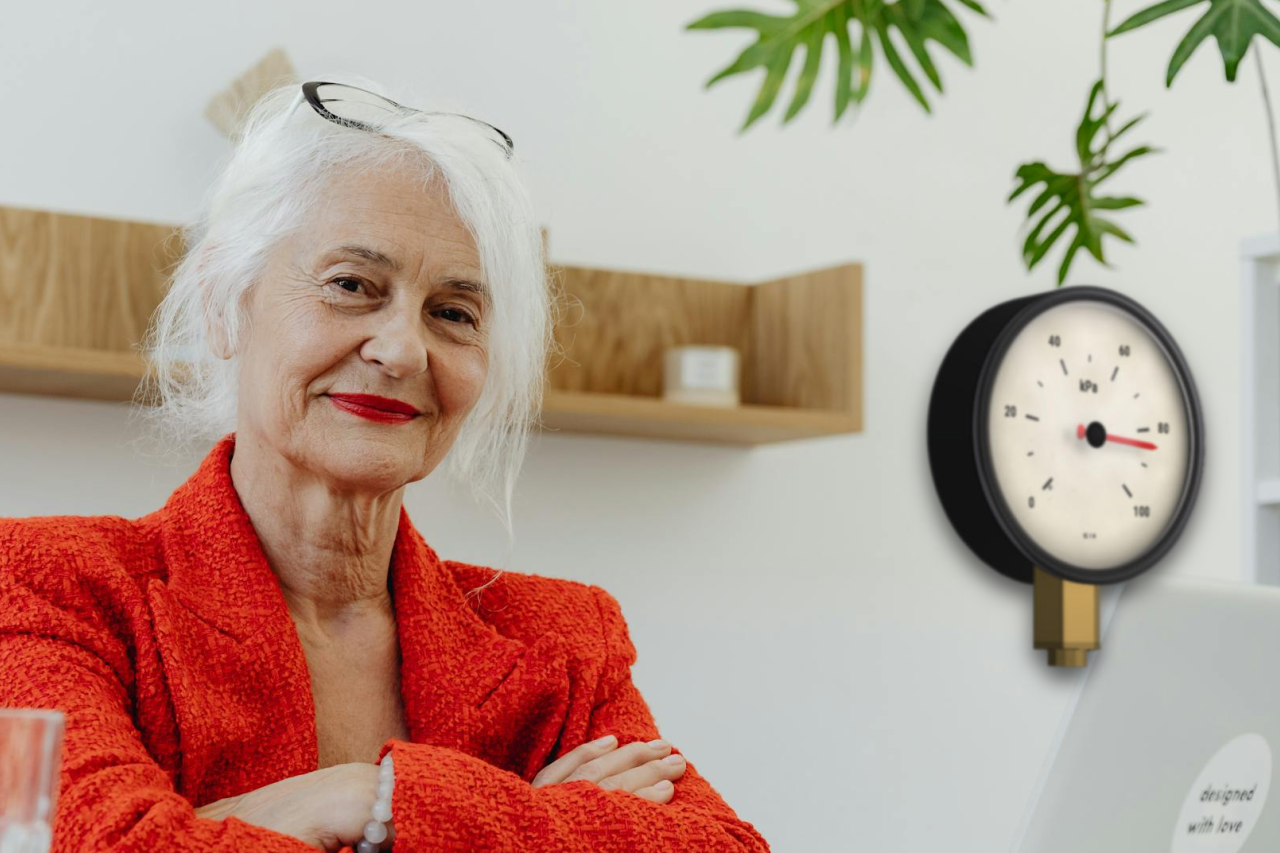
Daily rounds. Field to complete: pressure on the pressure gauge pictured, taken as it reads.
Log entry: 85 kPa
